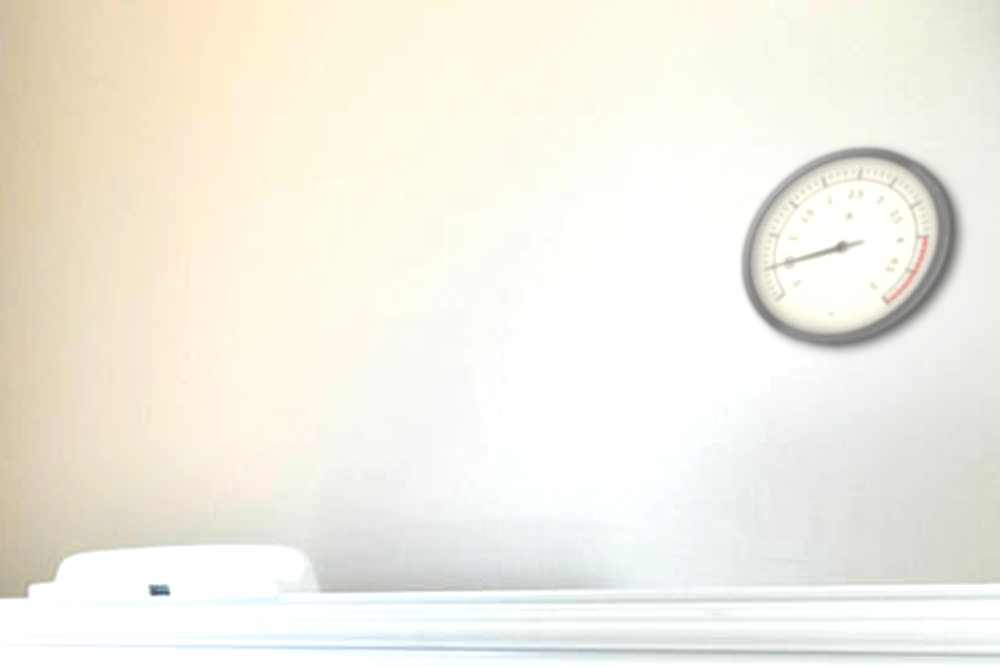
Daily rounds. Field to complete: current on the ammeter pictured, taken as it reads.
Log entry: 0.5 A
